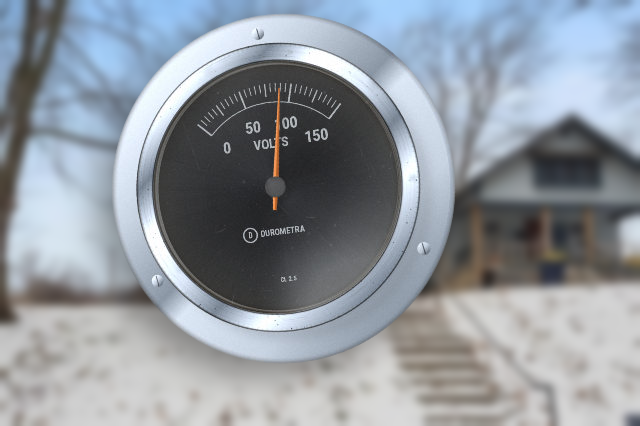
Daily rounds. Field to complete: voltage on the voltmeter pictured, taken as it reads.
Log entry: 90 V
